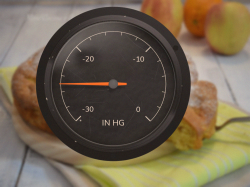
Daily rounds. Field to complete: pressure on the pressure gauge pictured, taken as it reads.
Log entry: -25 inHg
